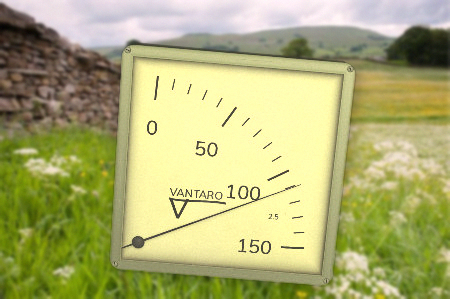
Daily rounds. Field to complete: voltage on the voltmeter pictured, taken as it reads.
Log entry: 110 V
